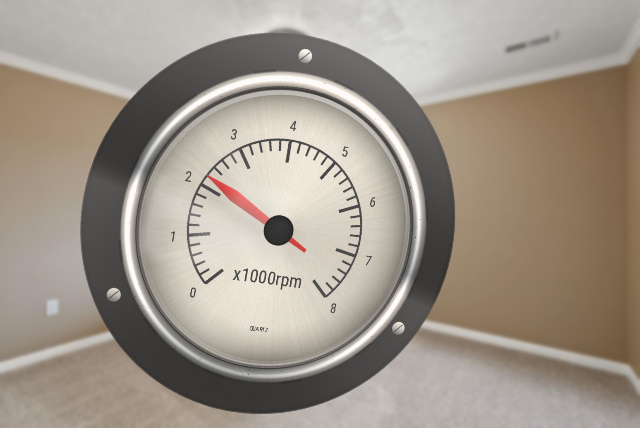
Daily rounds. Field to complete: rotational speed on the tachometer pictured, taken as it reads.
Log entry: 2200 rpm
